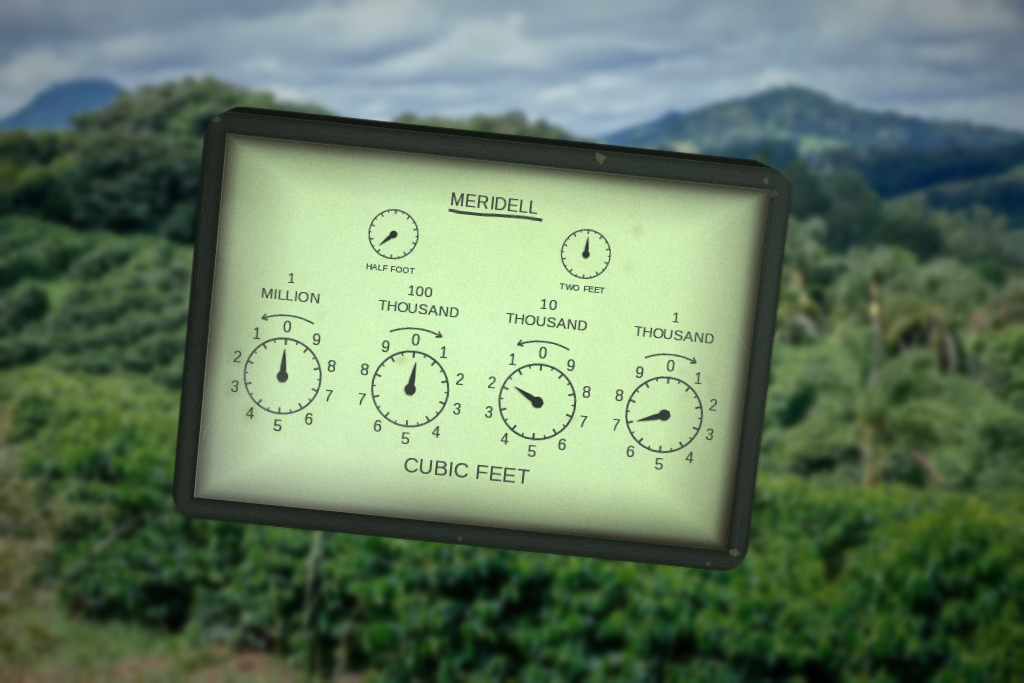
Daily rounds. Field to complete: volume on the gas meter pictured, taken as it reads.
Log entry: 1700 ft³
